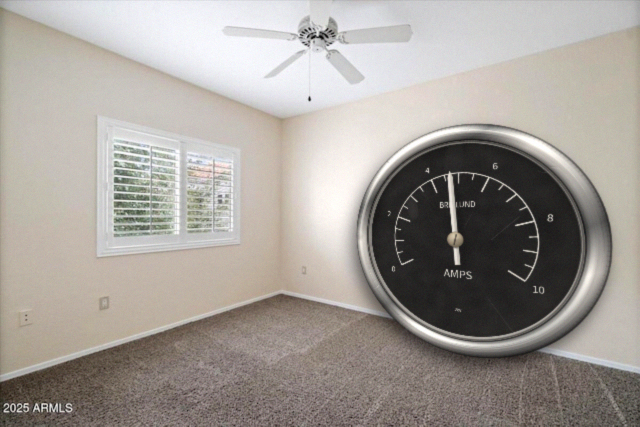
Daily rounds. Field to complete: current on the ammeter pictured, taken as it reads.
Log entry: 4.75 A
